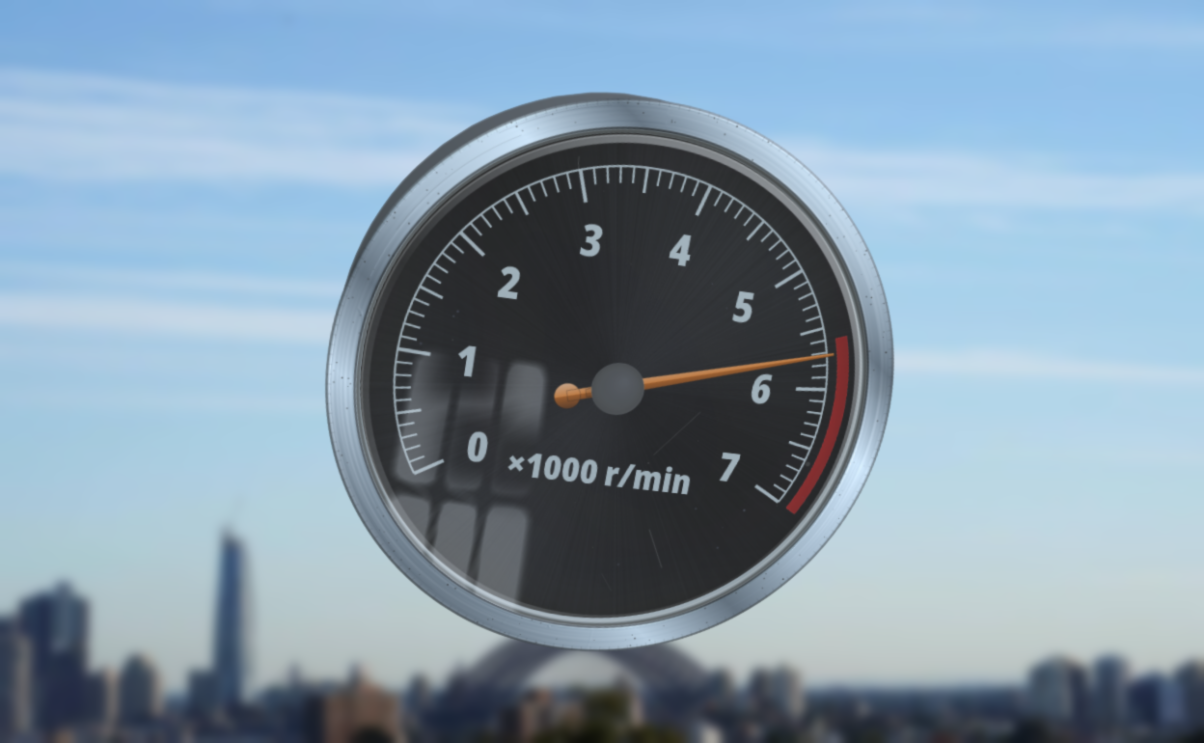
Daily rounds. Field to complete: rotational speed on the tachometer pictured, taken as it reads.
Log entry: 5700 rpm
